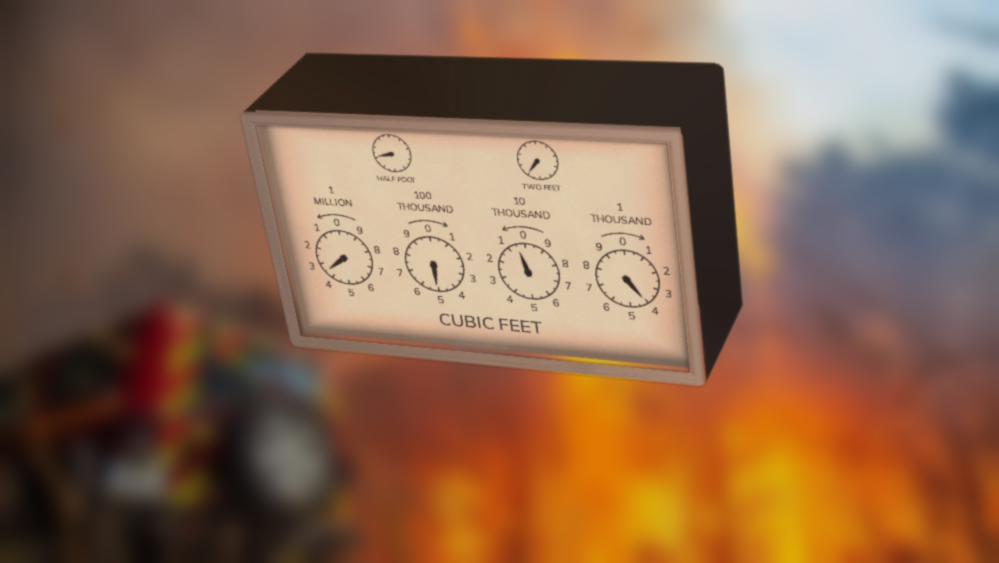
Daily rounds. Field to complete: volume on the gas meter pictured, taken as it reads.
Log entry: 350400 ft³
